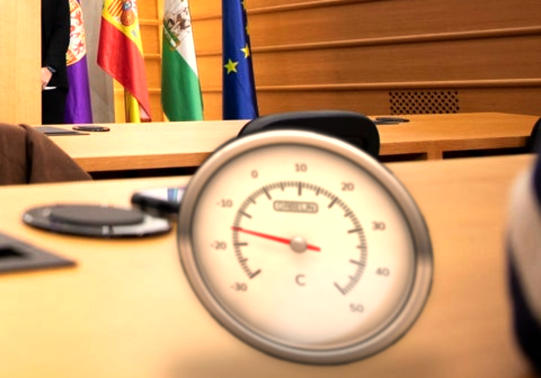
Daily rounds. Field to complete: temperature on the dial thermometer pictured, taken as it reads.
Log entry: -15 °C
